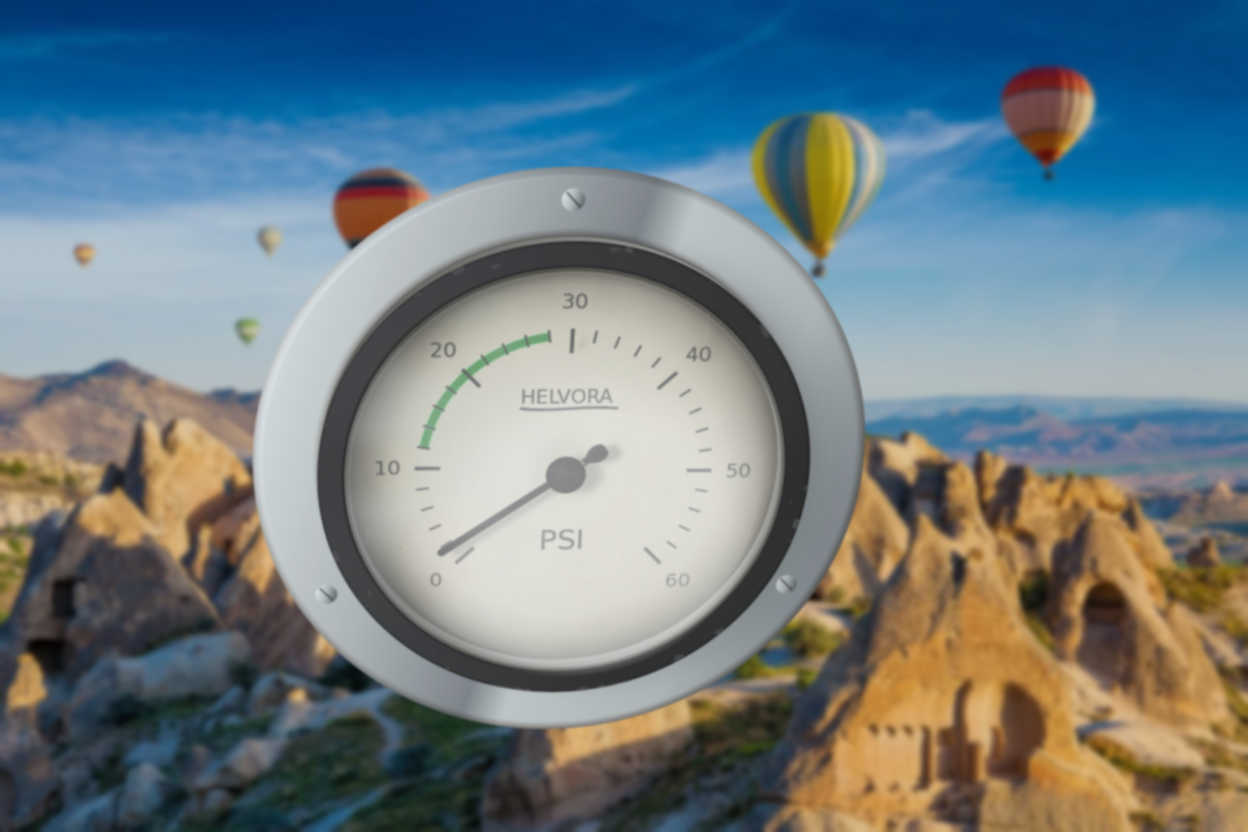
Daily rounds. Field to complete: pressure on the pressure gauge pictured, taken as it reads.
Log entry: 2 psi
